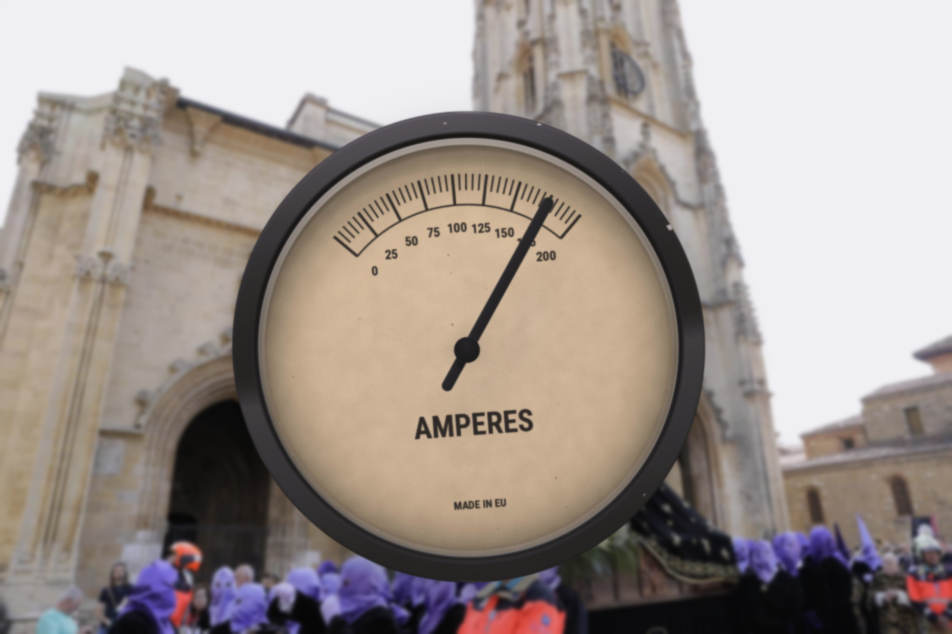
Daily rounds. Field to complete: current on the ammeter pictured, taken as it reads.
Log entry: 175 A
